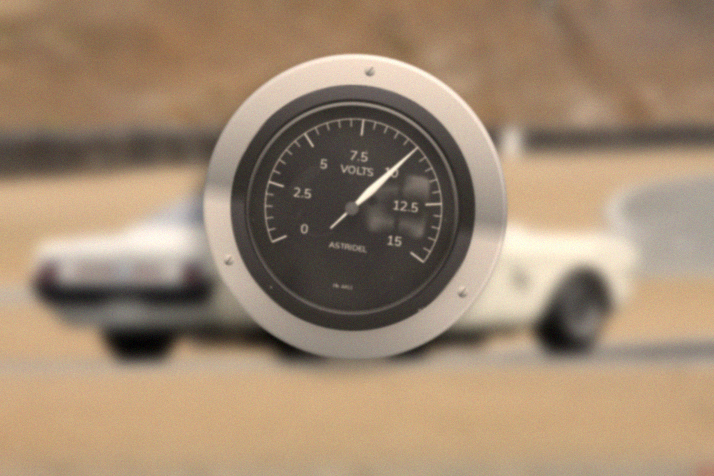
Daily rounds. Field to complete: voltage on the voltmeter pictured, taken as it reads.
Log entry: 10 V
